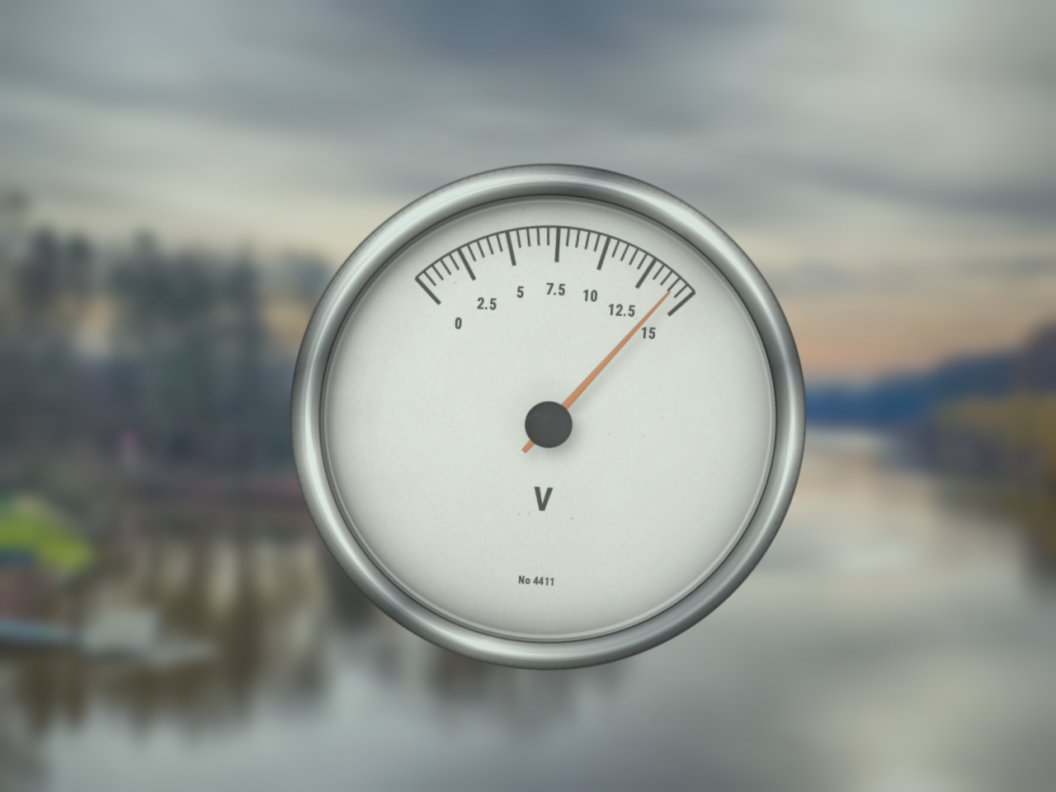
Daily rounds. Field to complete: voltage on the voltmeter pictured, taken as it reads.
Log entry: 14 V
